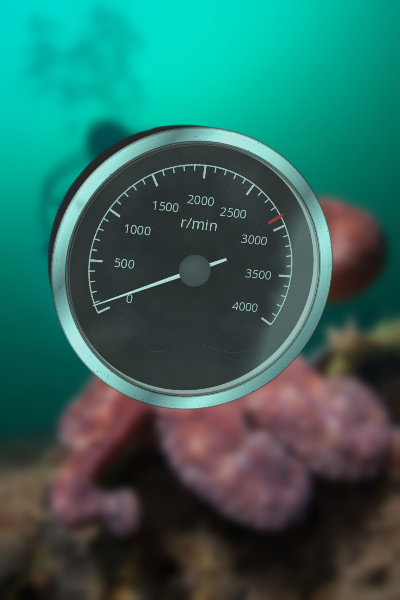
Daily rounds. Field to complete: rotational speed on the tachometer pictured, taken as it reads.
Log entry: 100 rpm
